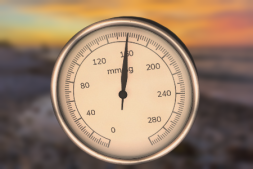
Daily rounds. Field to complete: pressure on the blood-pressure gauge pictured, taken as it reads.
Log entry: 160 mmHg
